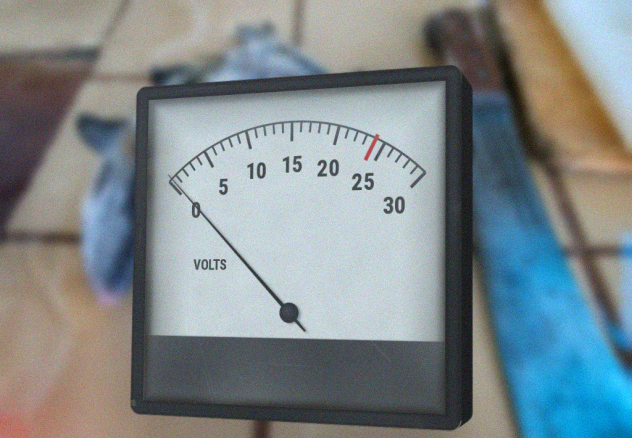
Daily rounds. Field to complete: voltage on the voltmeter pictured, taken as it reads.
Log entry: 0.5 V
